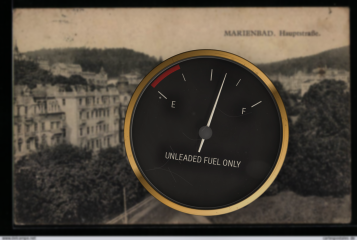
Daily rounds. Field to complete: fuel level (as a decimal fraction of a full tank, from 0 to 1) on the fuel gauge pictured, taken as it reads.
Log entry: 0.625
